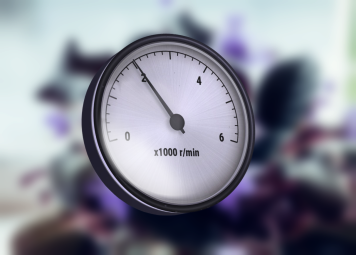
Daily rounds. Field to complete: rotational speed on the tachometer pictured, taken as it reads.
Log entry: 2000 rpm
